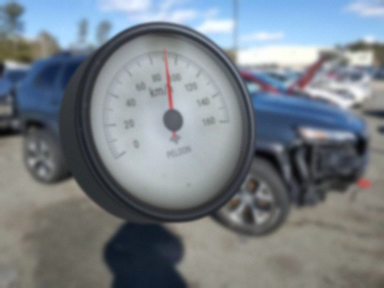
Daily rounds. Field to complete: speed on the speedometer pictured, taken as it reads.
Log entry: 90 km/h
